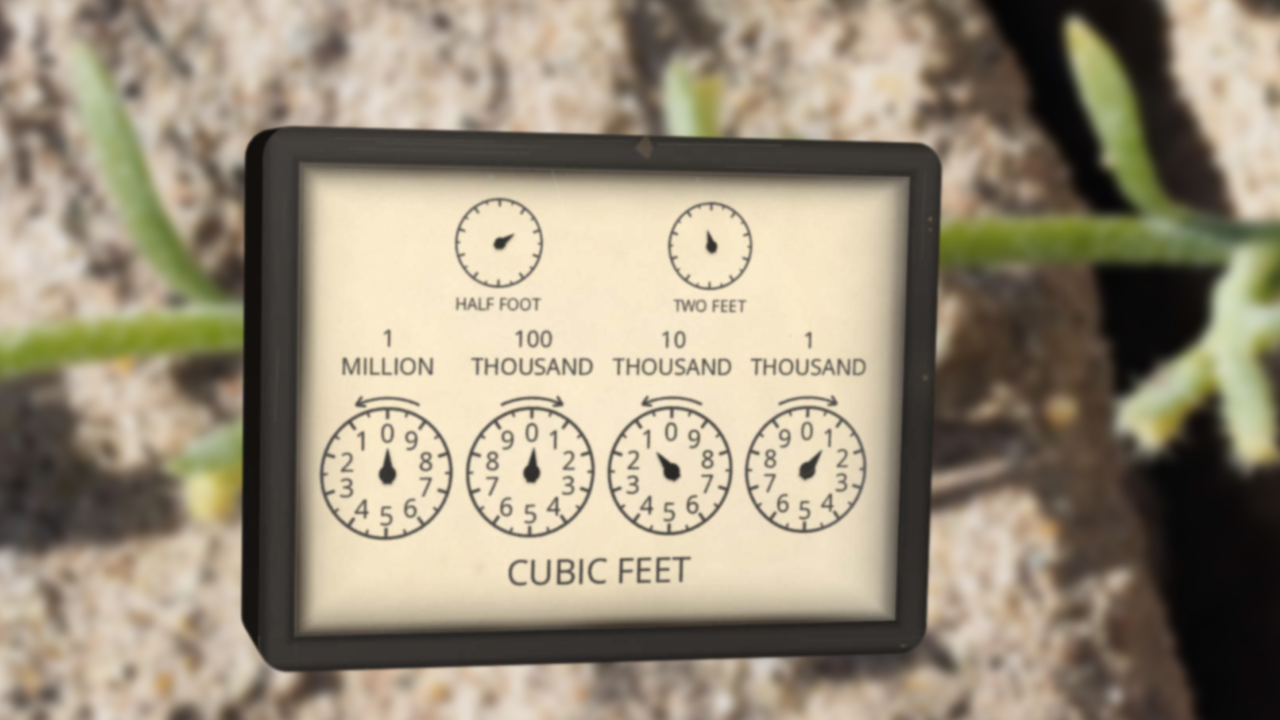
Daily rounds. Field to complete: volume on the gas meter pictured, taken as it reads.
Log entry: 1100 ft³
